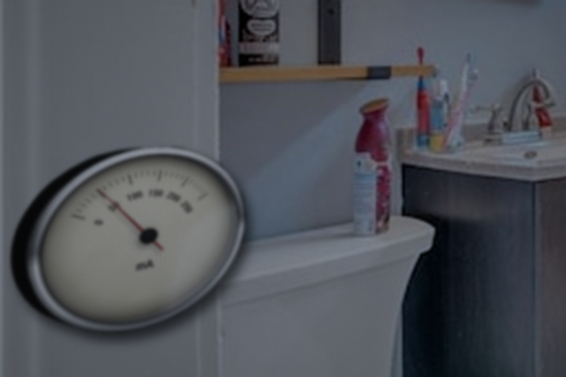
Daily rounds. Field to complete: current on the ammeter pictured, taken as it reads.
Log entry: 50 mA
